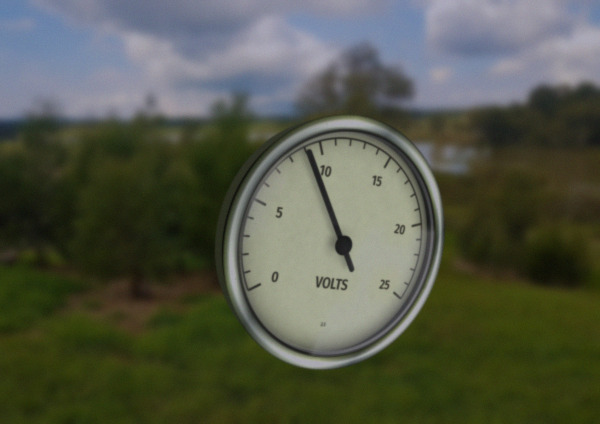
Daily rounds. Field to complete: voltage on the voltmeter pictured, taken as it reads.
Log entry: 9 V
